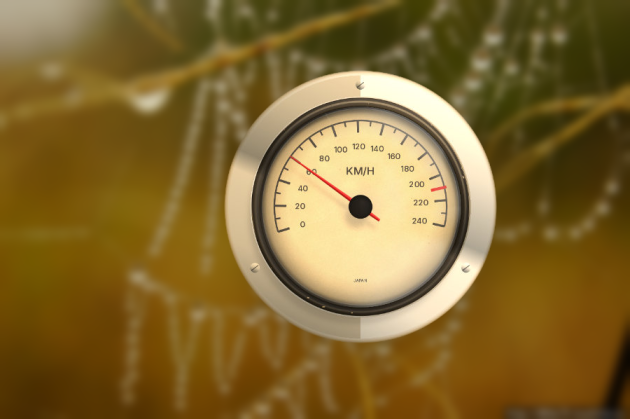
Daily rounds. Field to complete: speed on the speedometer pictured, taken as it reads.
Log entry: 60 km/h
